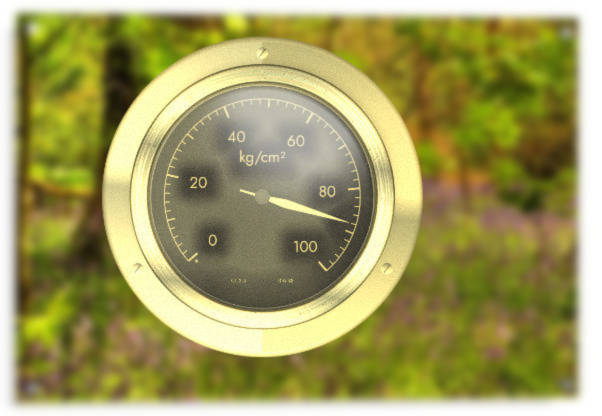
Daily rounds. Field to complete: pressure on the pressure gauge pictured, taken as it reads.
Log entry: 88 kg/cm²
